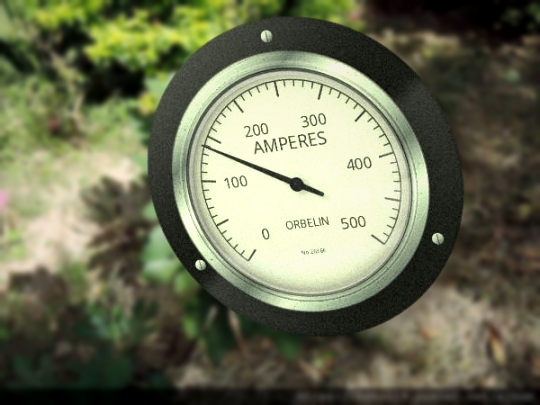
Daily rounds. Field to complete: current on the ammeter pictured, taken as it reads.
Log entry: 140 A
